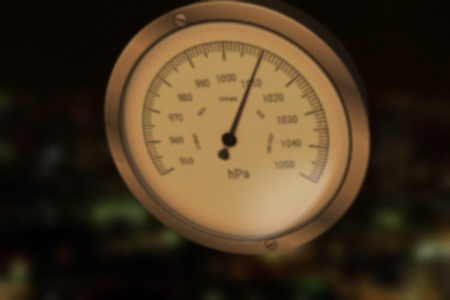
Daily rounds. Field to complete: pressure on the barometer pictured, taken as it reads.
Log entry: 1010 hPa
